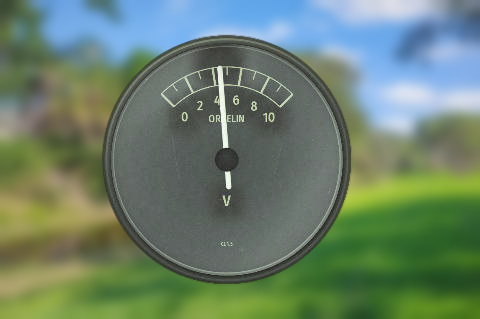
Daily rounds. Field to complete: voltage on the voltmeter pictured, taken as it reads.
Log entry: 4.5 V
